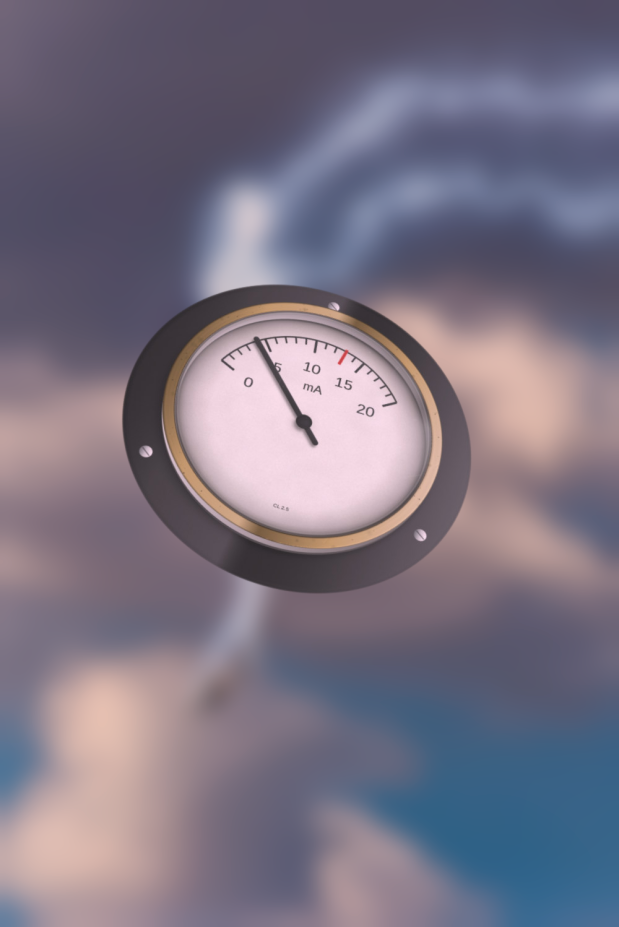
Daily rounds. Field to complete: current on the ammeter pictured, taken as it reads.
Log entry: 4 mA
